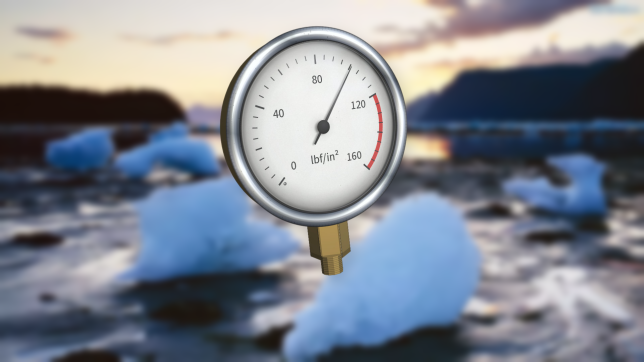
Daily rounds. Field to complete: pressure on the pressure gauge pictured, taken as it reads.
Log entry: 100 psi
